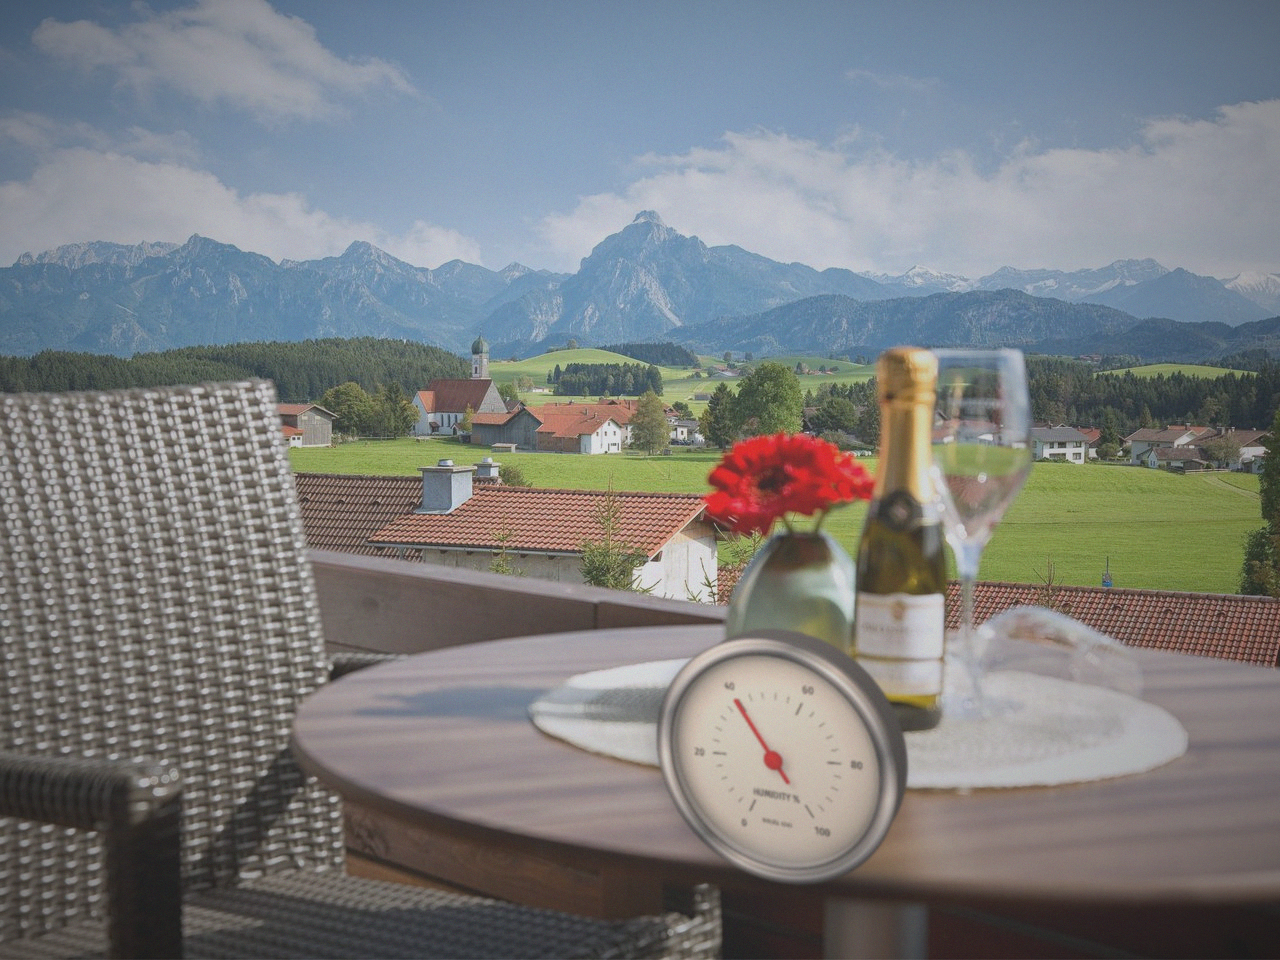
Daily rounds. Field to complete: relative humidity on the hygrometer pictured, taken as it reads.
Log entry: 40 %
